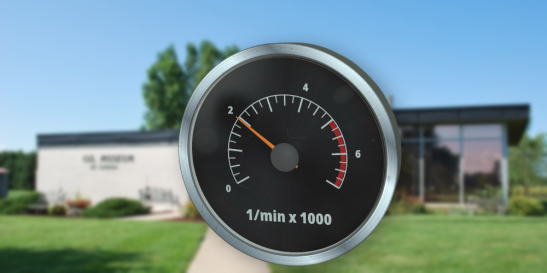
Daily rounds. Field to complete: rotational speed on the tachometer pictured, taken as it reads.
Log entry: 2000 rpm
